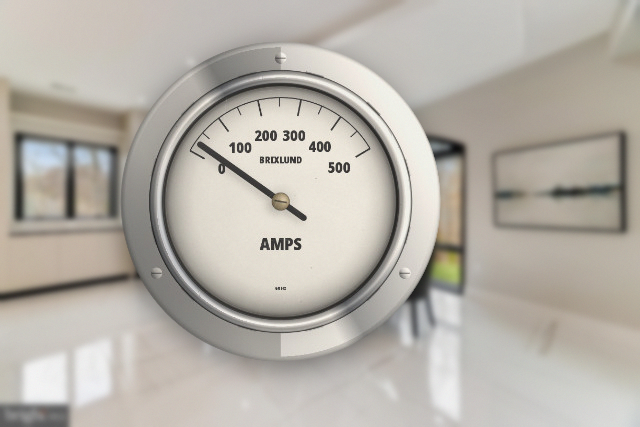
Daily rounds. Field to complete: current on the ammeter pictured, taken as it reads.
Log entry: 25 A
